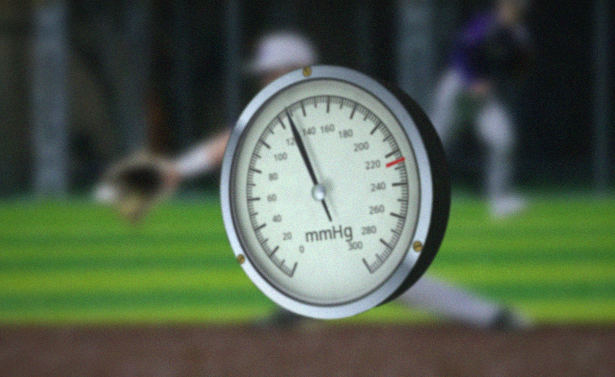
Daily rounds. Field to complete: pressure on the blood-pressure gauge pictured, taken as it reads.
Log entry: 130 mmHg
